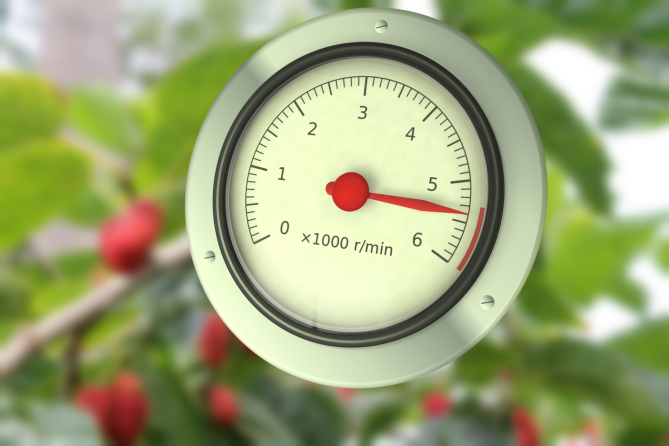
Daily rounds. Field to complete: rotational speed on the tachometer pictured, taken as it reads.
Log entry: 5400 rpm
